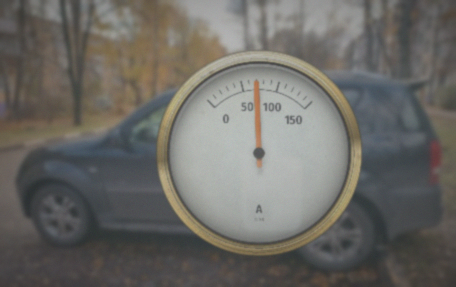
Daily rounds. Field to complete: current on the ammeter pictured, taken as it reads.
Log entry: 70 A
